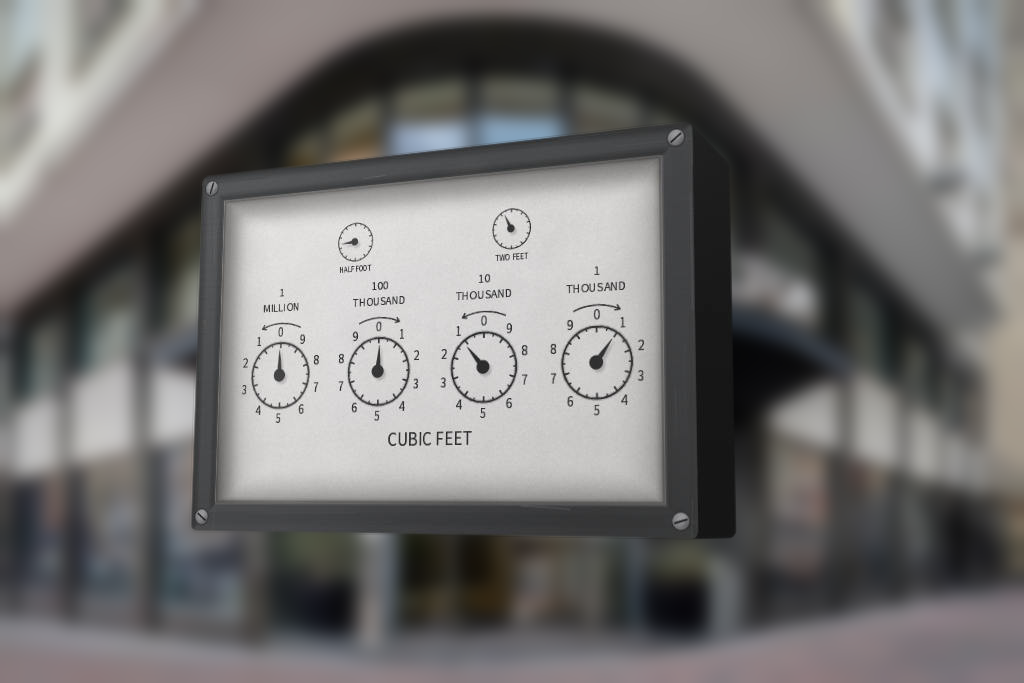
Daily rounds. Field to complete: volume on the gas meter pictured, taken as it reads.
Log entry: 1100 ft³
